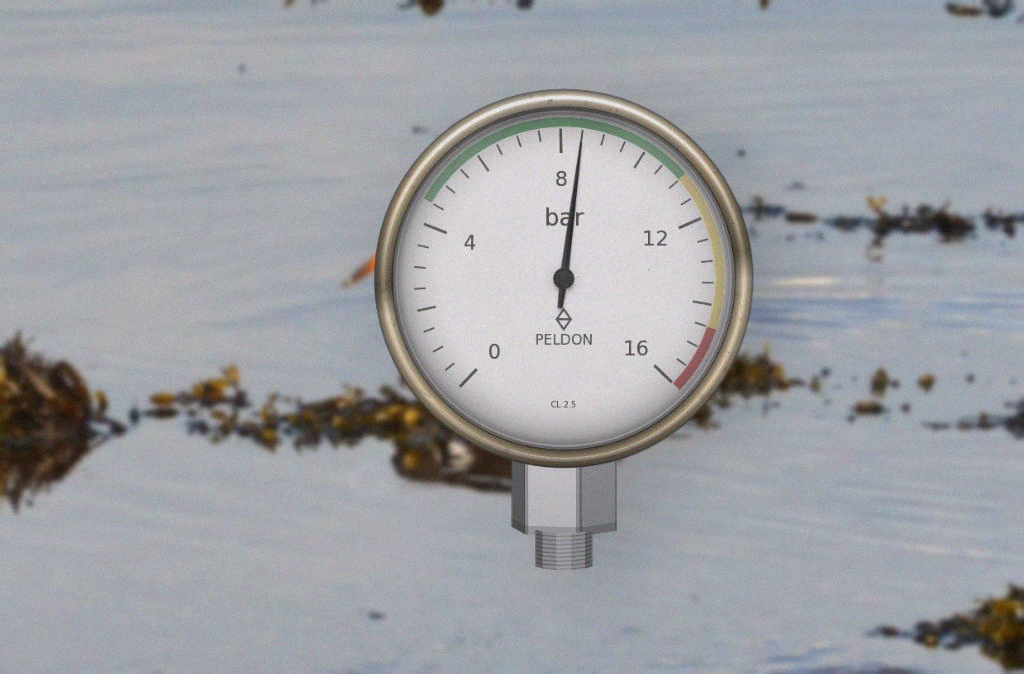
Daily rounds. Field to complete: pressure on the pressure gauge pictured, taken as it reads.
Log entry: 8.5 bar
